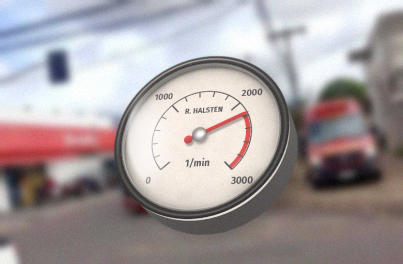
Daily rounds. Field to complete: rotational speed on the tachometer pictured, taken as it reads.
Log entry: 2200 rpm
